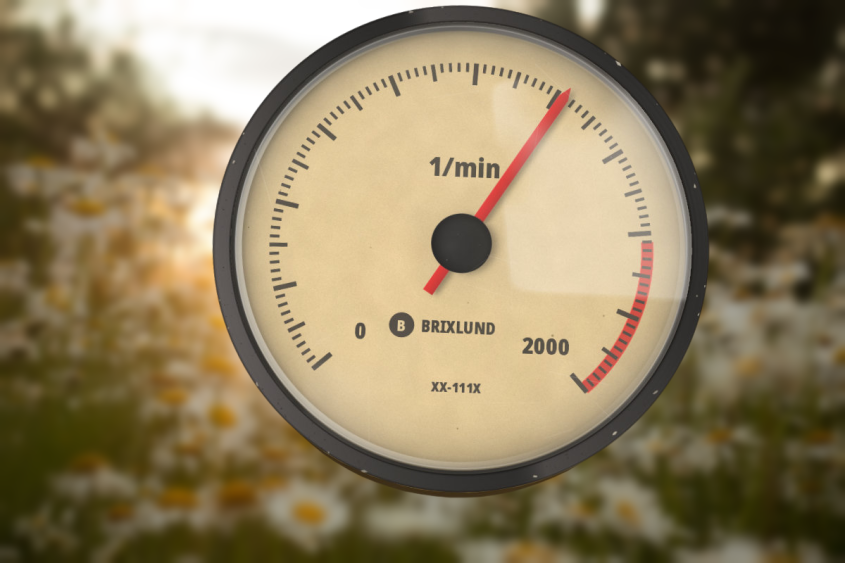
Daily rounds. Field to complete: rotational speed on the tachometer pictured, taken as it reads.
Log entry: 1220 rpm
